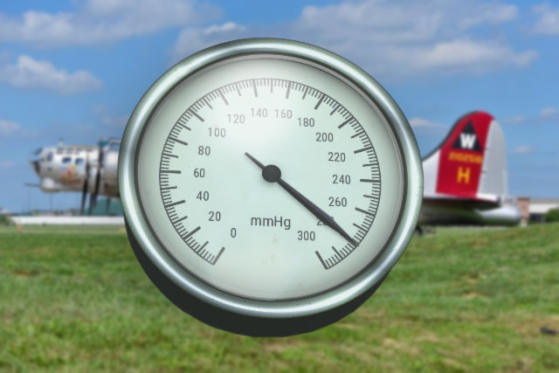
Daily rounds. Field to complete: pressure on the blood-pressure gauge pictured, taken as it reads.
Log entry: 280 mmHg
